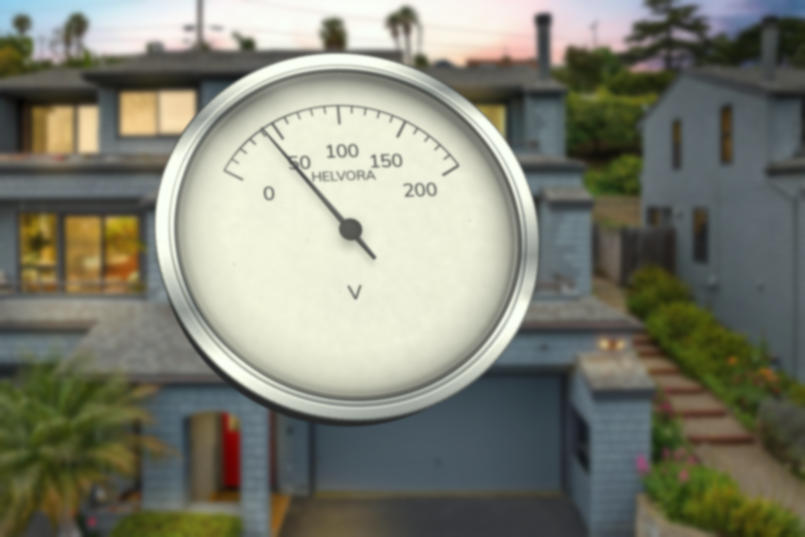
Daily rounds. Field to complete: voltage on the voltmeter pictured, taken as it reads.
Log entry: 40 V
